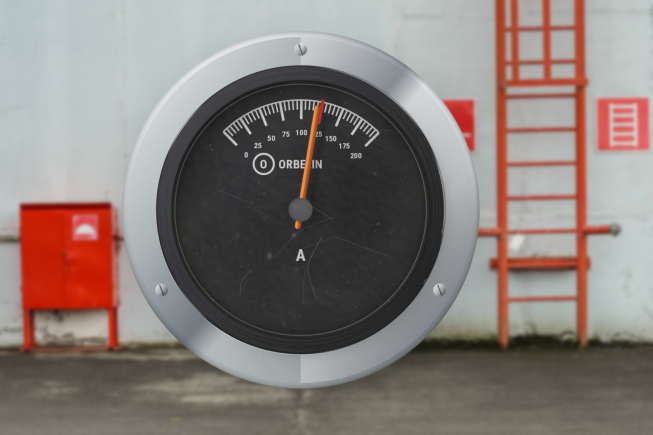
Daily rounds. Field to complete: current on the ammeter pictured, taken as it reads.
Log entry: 120 A
